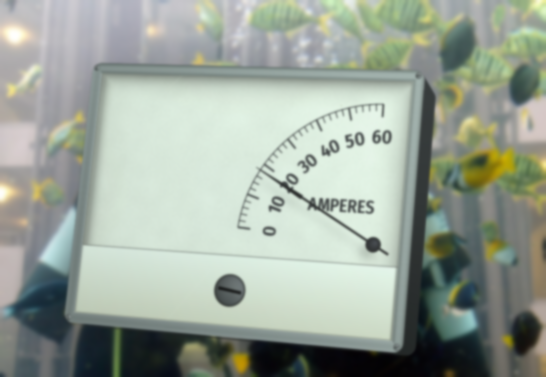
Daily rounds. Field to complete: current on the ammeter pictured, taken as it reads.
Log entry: 18 A
